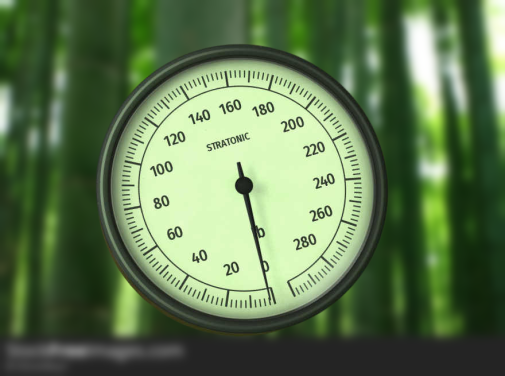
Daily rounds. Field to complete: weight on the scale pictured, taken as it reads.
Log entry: 2 lb
